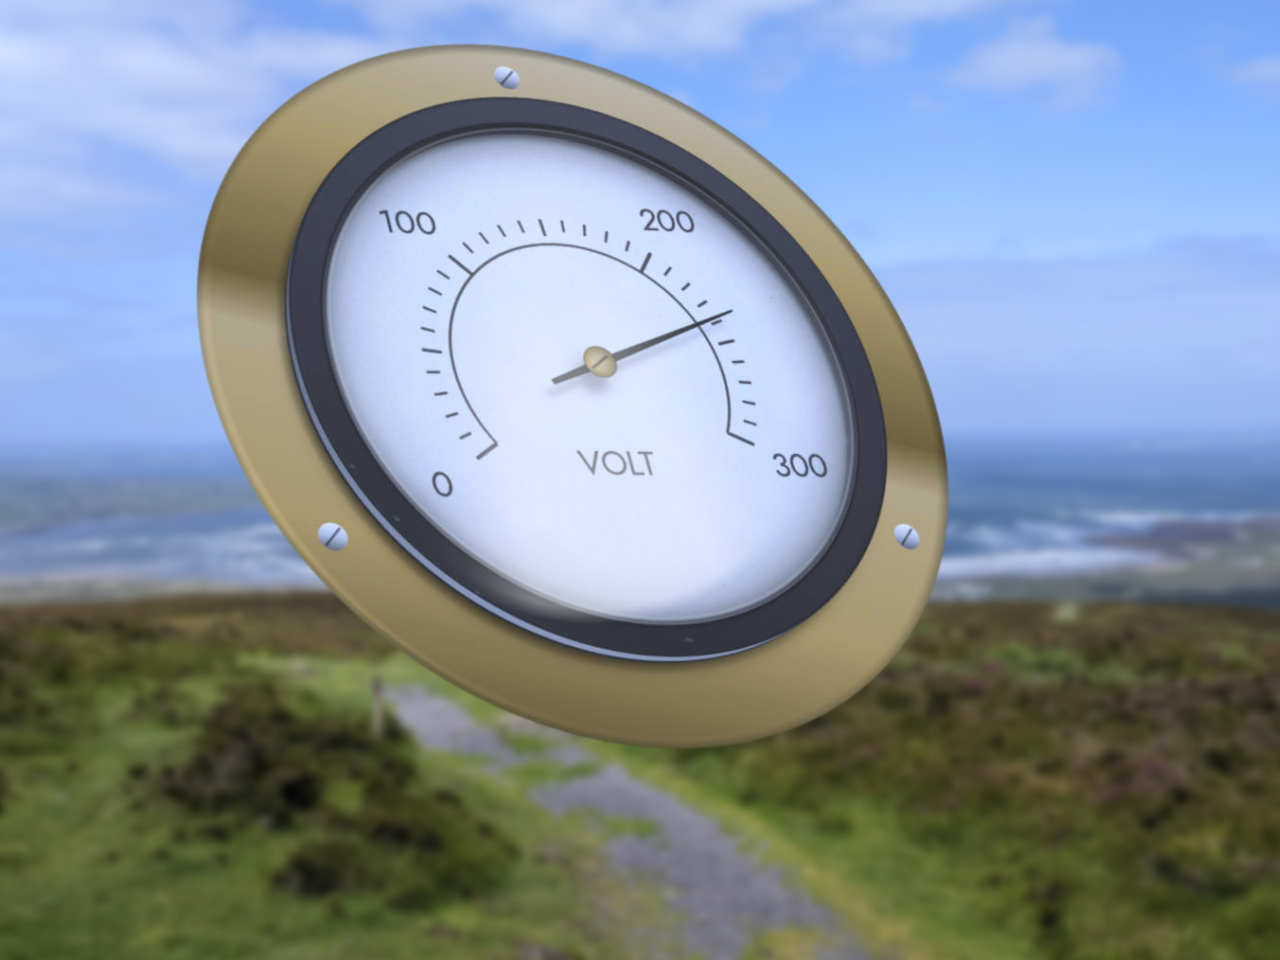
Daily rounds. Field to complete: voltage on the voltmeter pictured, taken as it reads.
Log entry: 240 V
